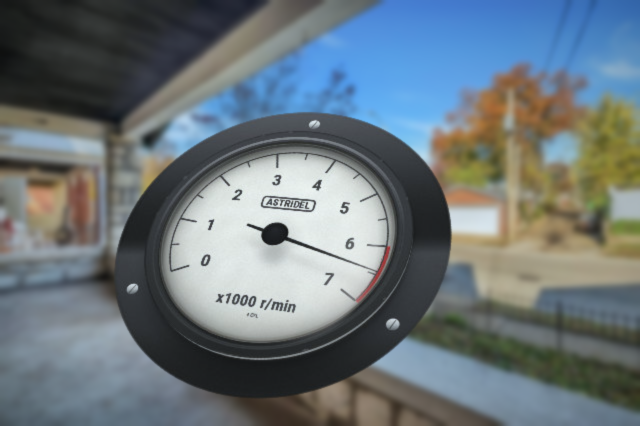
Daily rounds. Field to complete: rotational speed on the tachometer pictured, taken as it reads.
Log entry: 6500 rpm
